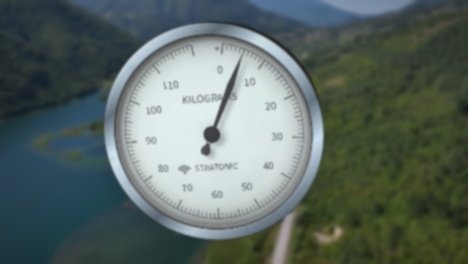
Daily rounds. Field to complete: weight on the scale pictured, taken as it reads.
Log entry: 5 kg
